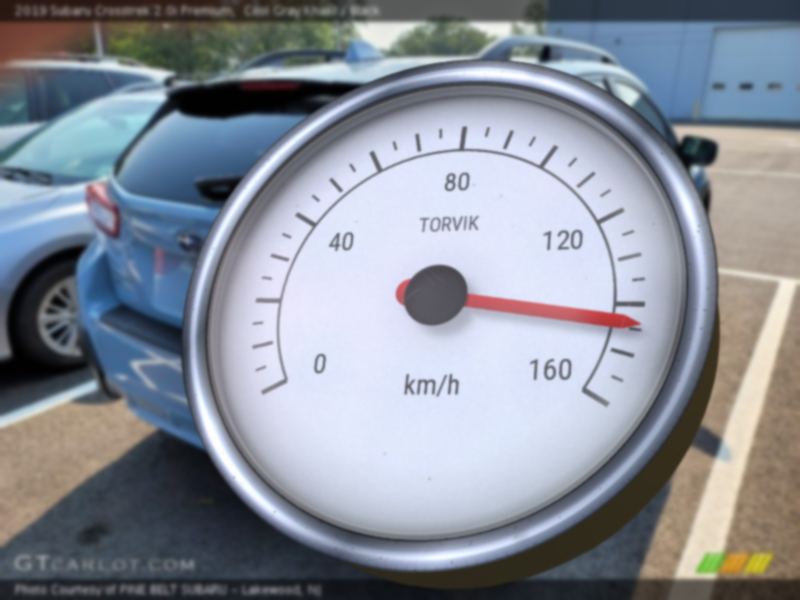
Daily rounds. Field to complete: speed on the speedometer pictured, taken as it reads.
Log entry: 145 km/h
